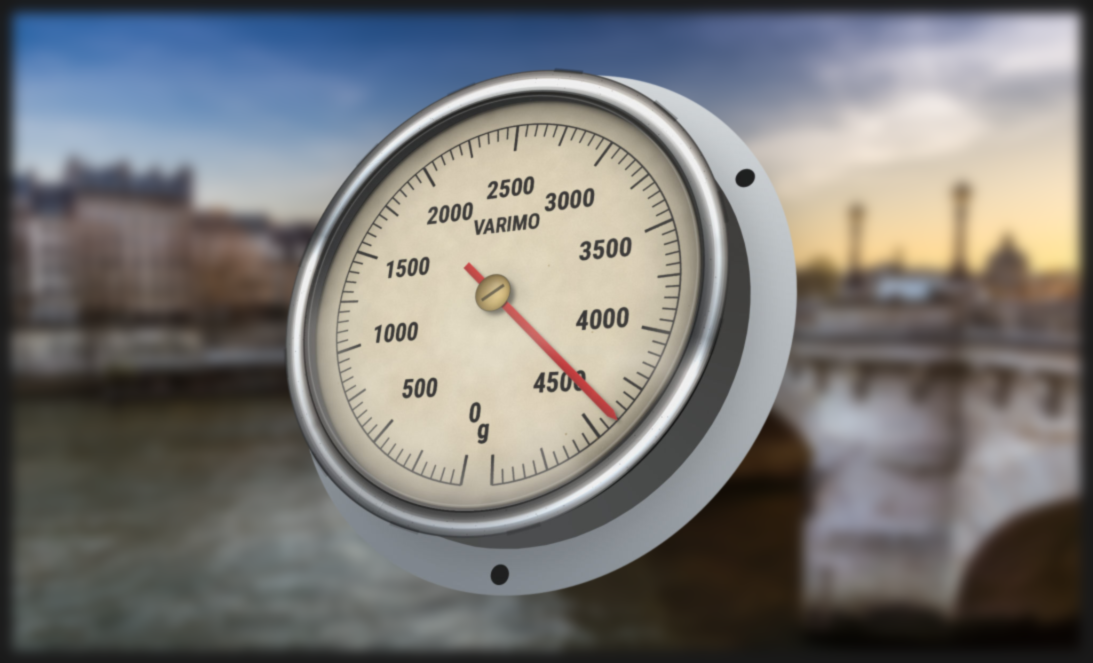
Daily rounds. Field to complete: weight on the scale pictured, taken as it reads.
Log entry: 4400 g
